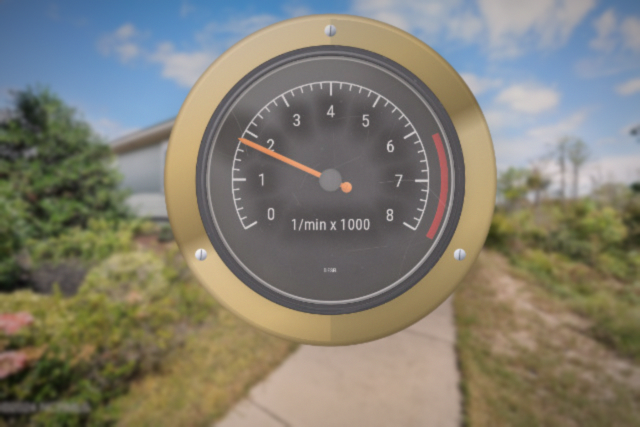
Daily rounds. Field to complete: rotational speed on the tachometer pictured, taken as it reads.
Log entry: 1800 rpm
